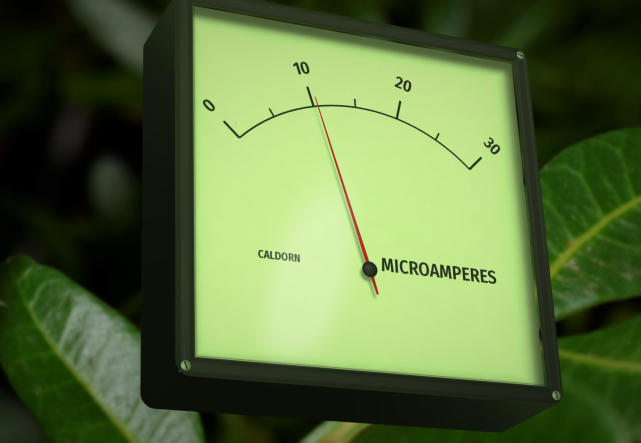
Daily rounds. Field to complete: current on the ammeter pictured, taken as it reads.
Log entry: 10 µA
